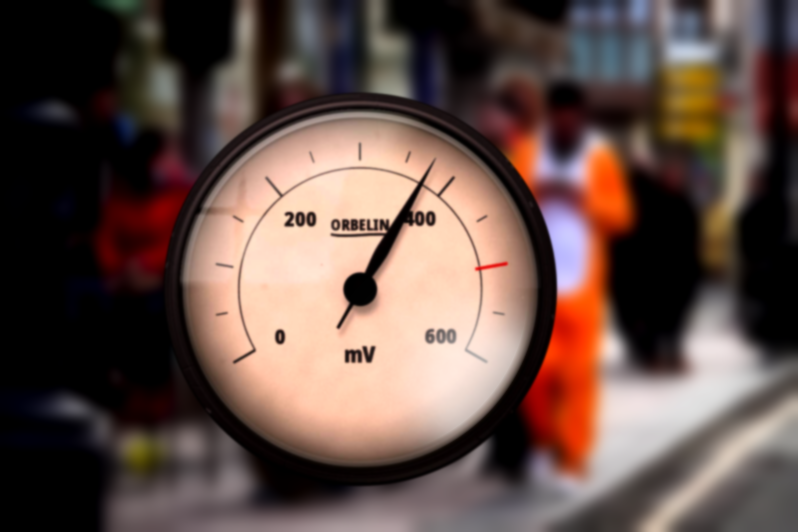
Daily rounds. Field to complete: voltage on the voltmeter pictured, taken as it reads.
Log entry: 375 mV
